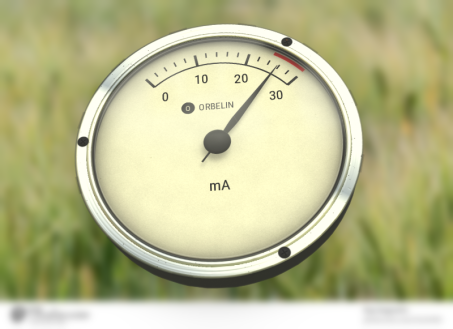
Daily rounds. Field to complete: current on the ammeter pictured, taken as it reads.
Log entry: 26 mA
